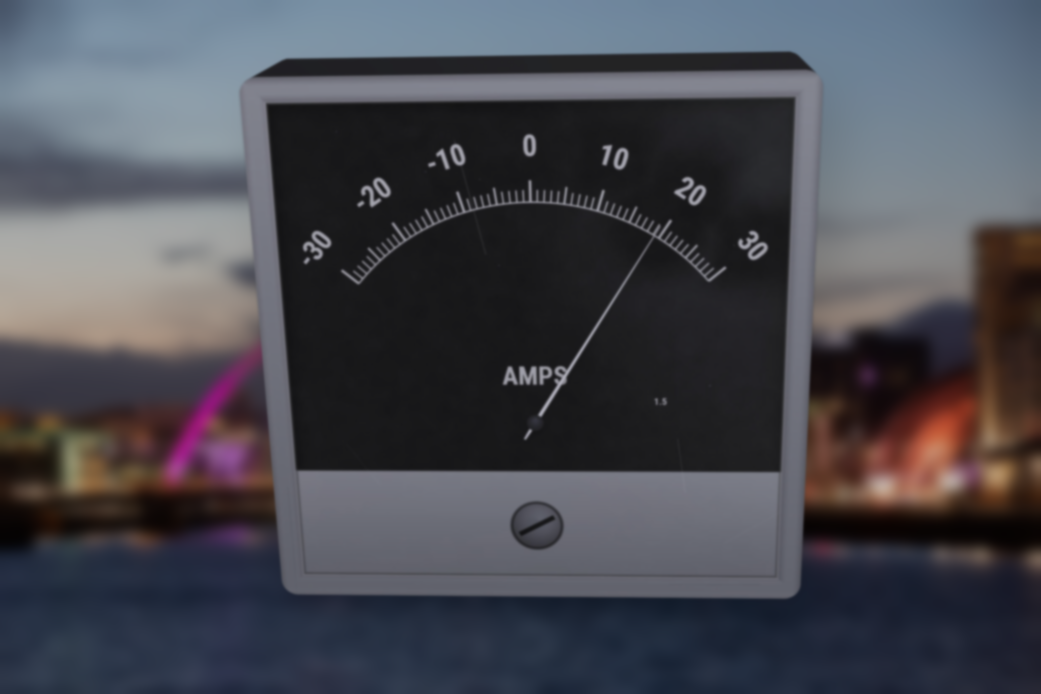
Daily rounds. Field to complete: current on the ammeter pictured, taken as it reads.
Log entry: 19 A
